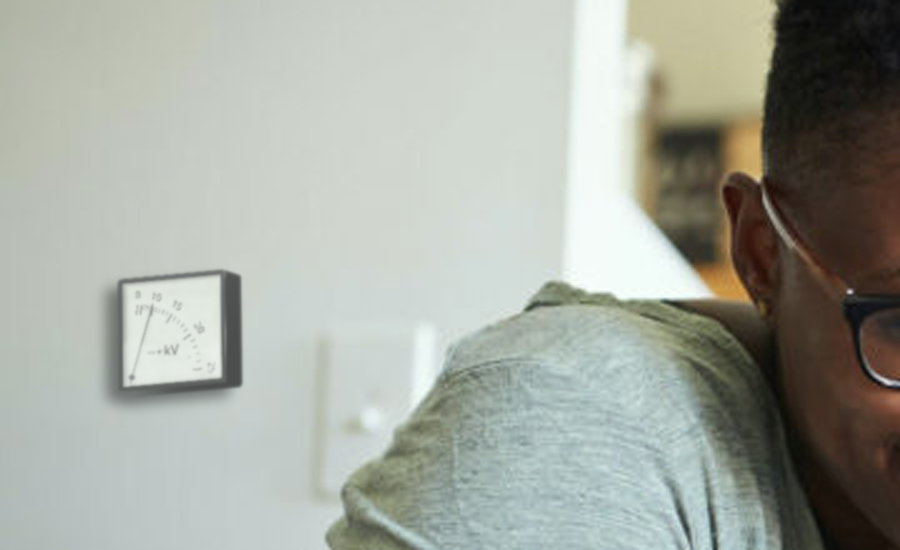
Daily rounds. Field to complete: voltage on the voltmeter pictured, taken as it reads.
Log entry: 10 kV
